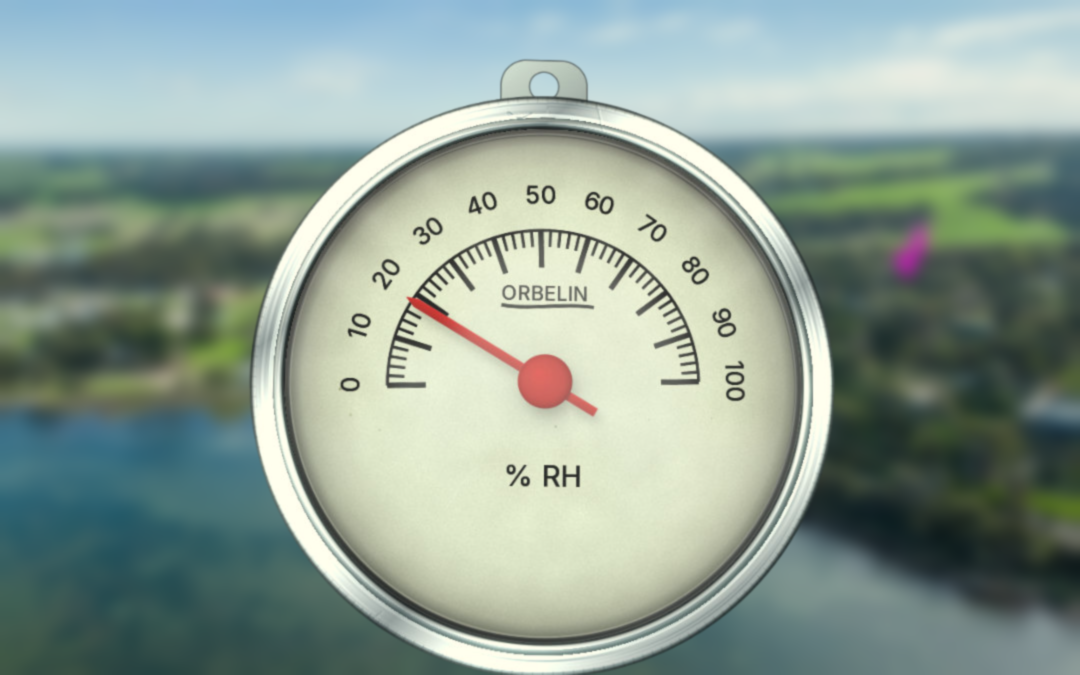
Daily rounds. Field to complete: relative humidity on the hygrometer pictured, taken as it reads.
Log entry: 18 %
